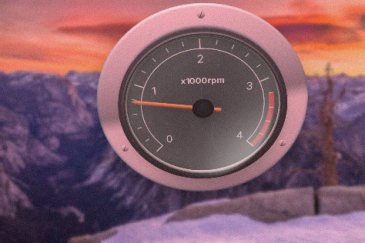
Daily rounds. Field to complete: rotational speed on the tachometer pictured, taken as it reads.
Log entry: 800 rpm
